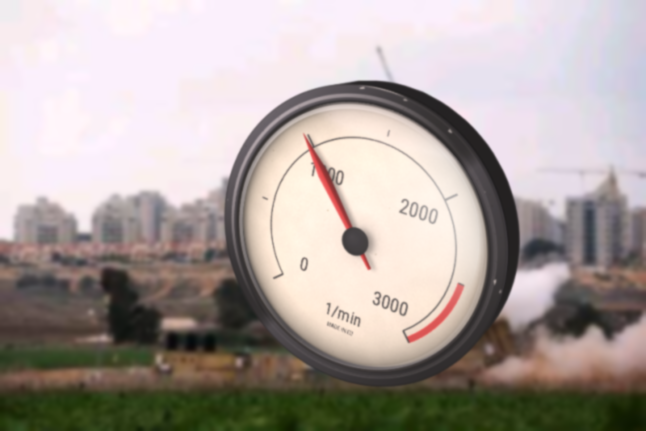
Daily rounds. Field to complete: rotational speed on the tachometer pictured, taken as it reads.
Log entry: 1000 rpm
